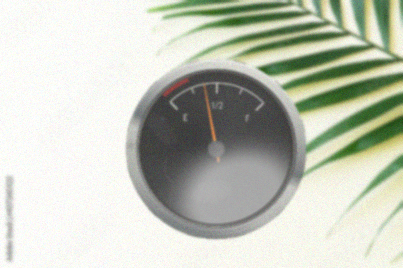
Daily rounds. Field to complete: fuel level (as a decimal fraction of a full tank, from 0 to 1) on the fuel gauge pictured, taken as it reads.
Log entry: 0.375
